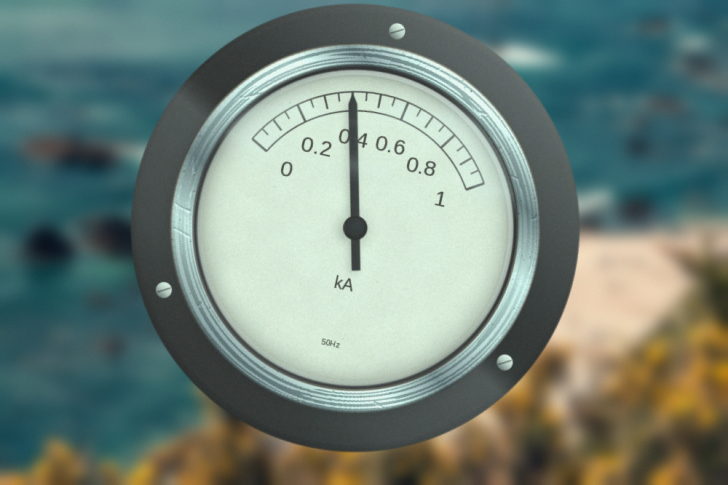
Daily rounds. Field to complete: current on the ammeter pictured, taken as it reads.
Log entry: 0.4 kA
